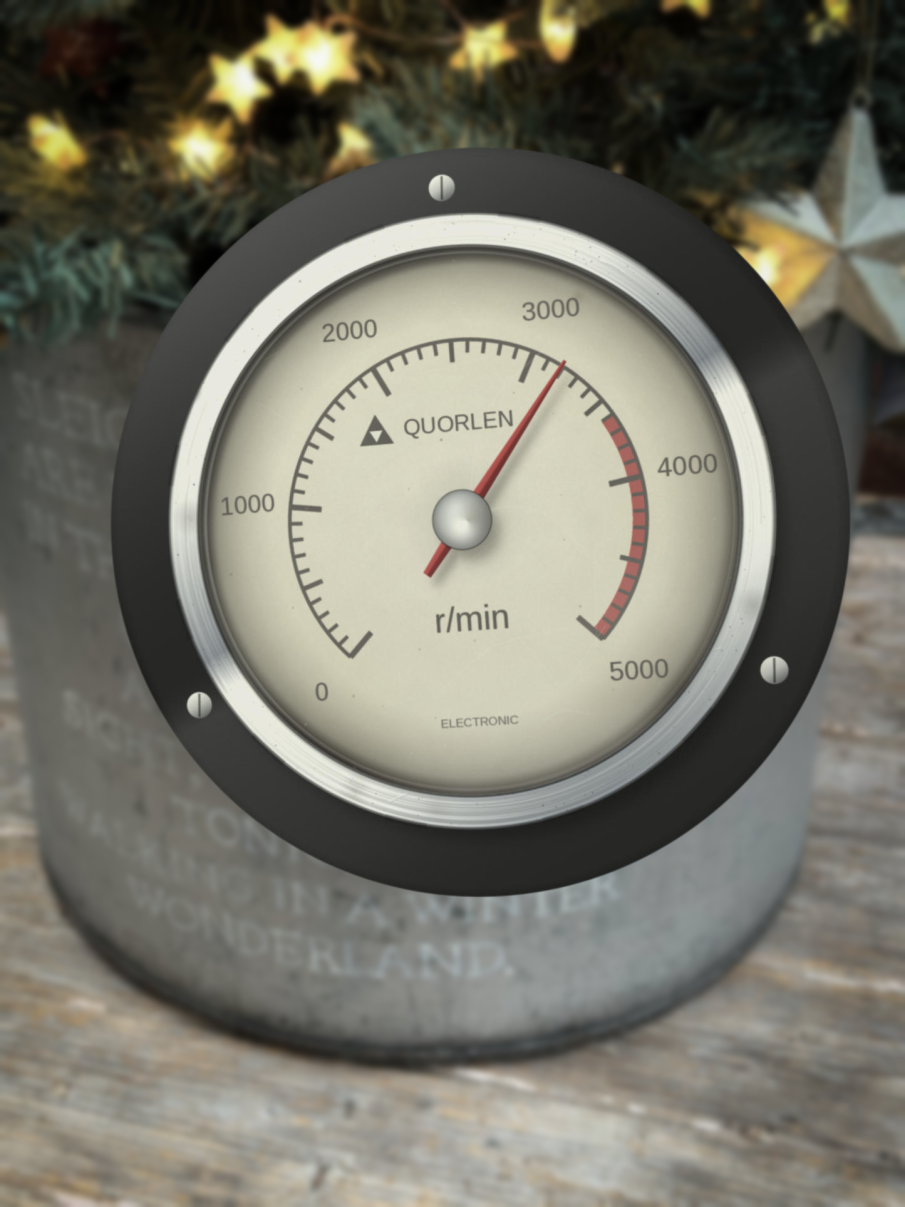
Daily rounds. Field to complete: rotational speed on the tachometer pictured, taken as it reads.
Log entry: 3200 rpm
